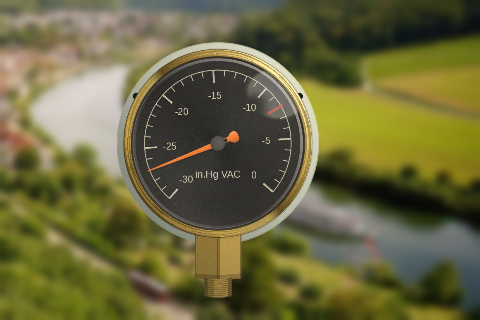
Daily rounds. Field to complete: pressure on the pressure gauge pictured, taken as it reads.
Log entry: -27 inHg
